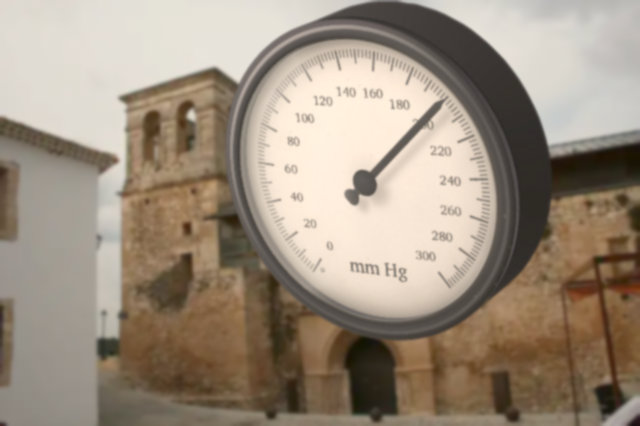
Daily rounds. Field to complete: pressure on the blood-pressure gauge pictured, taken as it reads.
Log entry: 200 mmHg
